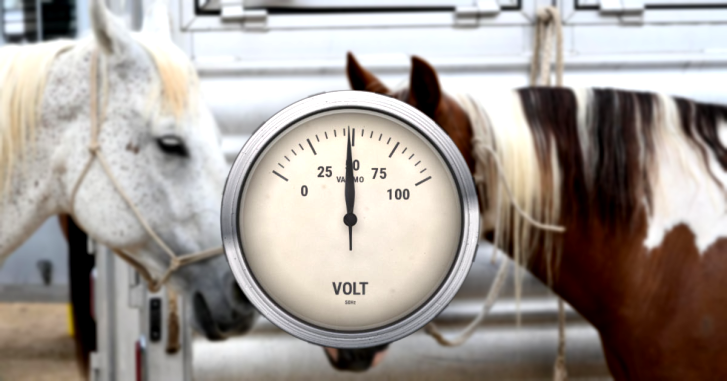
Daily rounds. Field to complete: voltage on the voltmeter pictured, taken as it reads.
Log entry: 47.5 V
